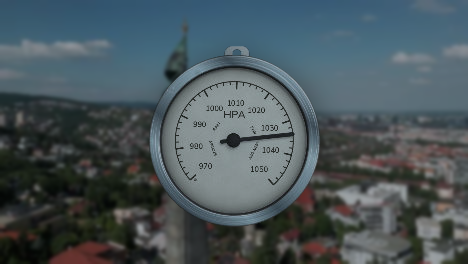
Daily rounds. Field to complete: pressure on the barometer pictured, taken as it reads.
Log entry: 1034 hPa
